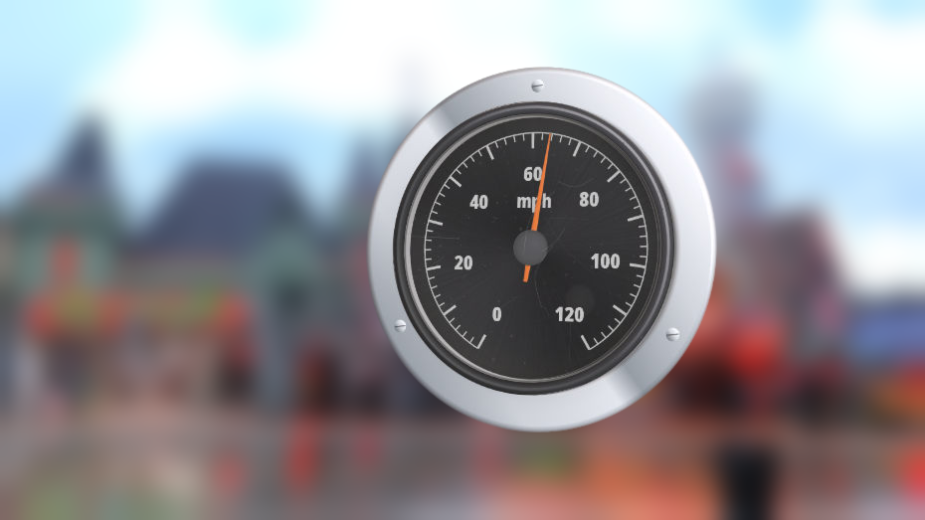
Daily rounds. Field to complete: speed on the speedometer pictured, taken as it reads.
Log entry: 64 mph
